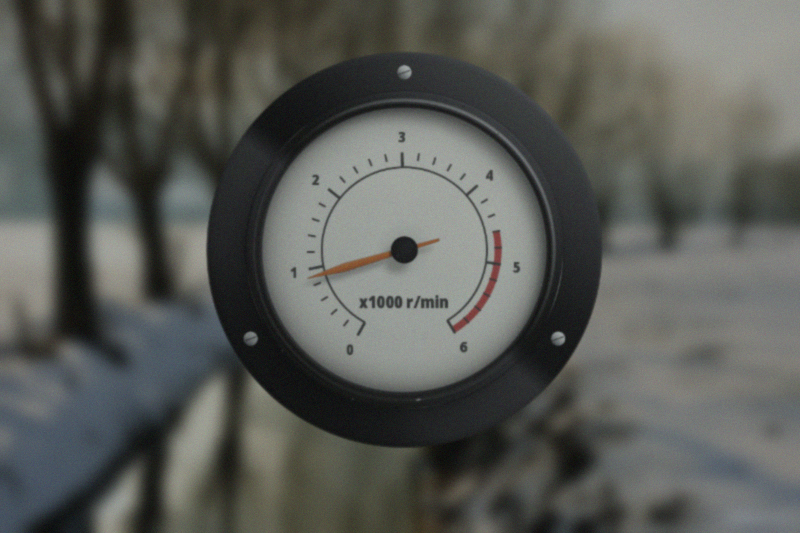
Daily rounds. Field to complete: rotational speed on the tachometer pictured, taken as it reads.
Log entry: 900 rpm
